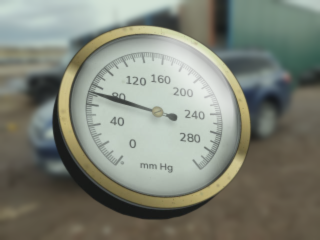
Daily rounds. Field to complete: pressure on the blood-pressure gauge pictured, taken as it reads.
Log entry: 70 mmHg
